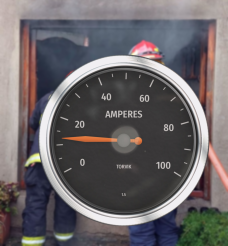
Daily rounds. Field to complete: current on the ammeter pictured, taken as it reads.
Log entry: 12.5 A
